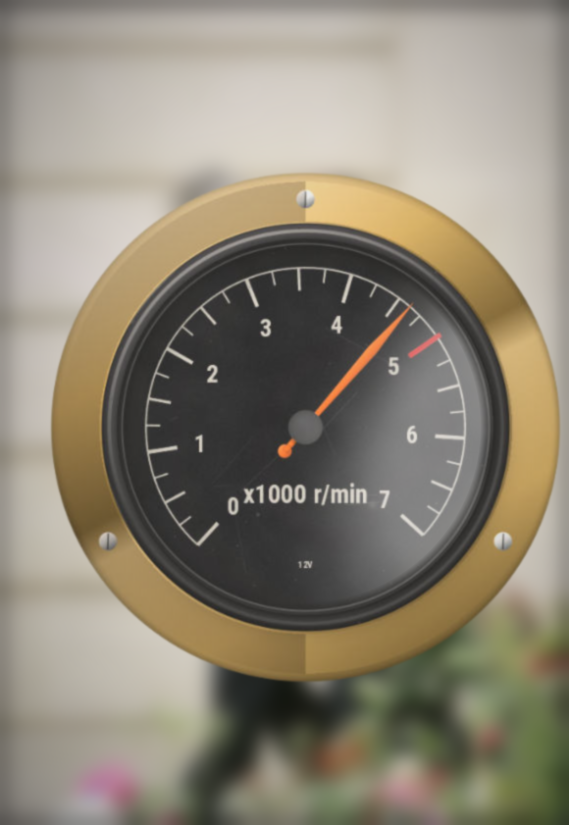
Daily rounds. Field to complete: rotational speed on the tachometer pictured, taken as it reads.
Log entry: 4625 rpm
